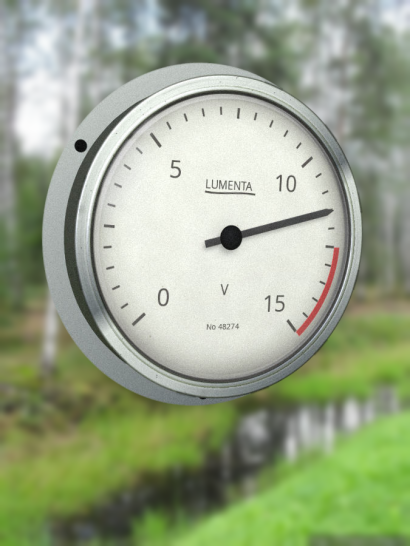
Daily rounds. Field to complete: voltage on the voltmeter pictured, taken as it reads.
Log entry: 11.5 V
